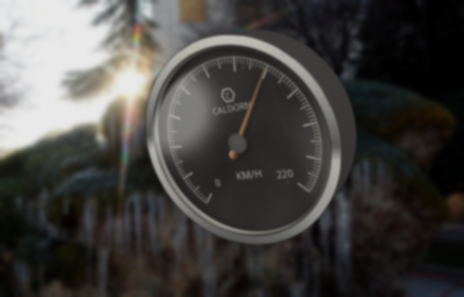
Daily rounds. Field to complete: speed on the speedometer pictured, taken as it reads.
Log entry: 140 km/h
